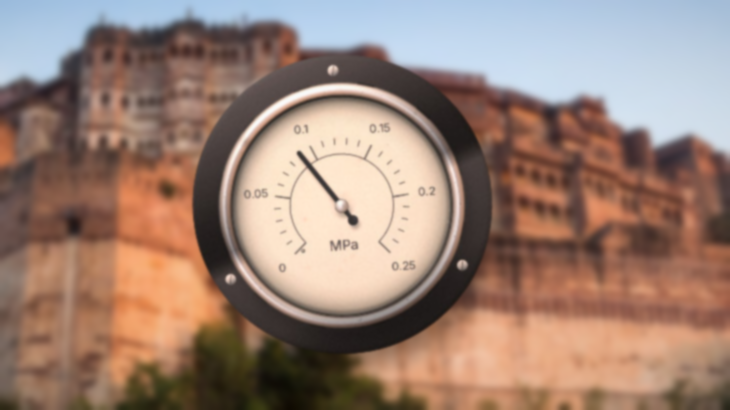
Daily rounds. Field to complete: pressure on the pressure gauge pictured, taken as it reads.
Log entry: 0.09 MPa
